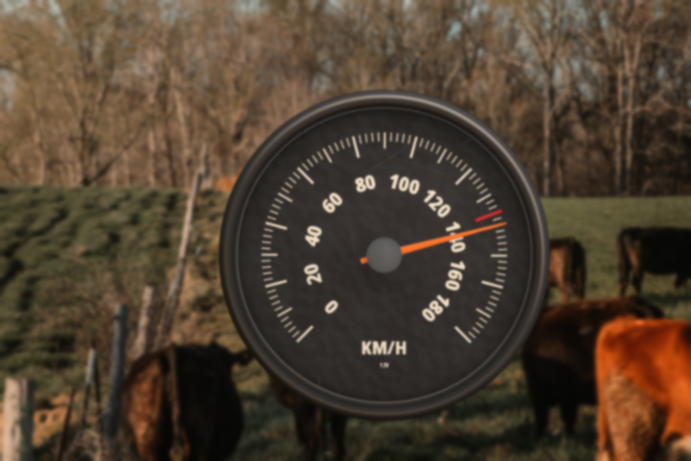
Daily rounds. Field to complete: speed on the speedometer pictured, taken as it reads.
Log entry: 140 km/h
